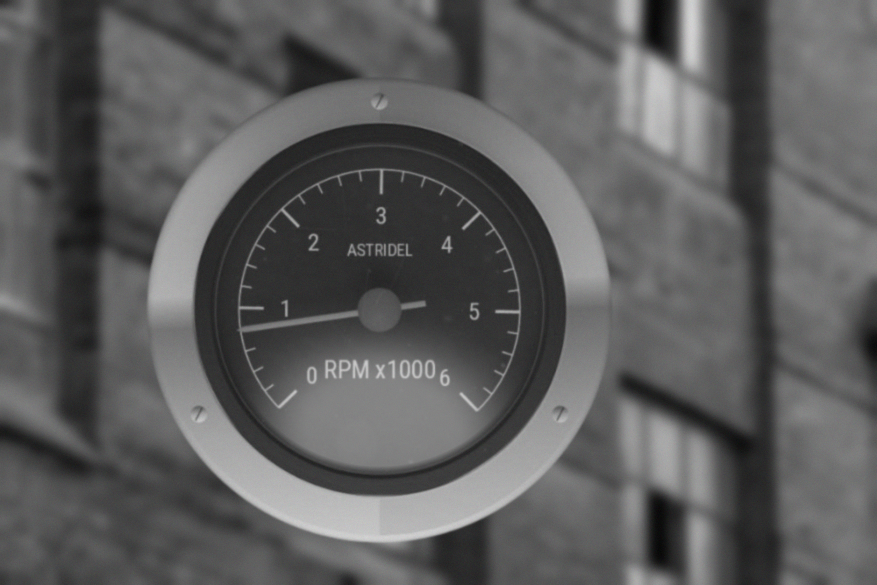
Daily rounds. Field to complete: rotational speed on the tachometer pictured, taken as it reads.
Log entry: 800 rpm
